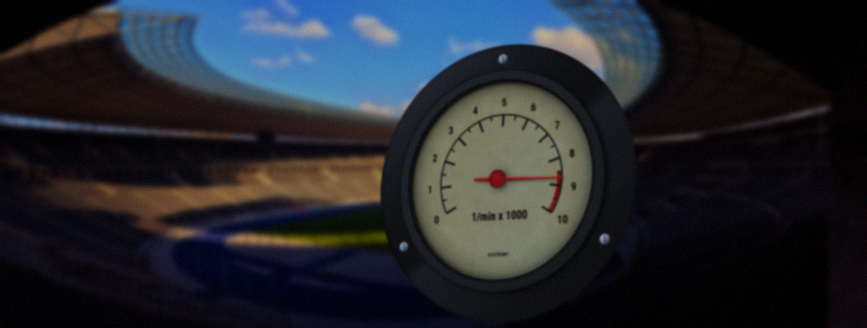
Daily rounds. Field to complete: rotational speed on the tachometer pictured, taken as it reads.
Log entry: 8750 rpm
